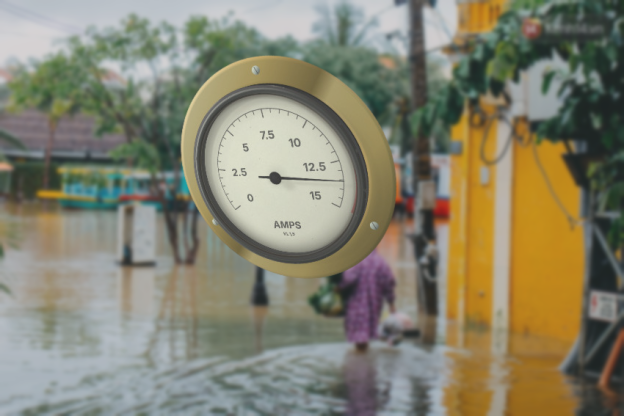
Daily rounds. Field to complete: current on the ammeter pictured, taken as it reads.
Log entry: 13.5 A
